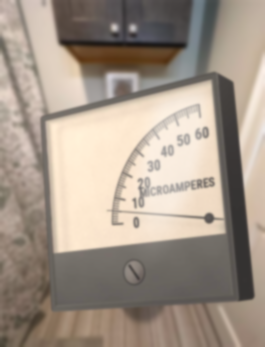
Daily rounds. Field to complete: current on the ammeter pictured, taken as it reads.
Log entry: 5 µA
